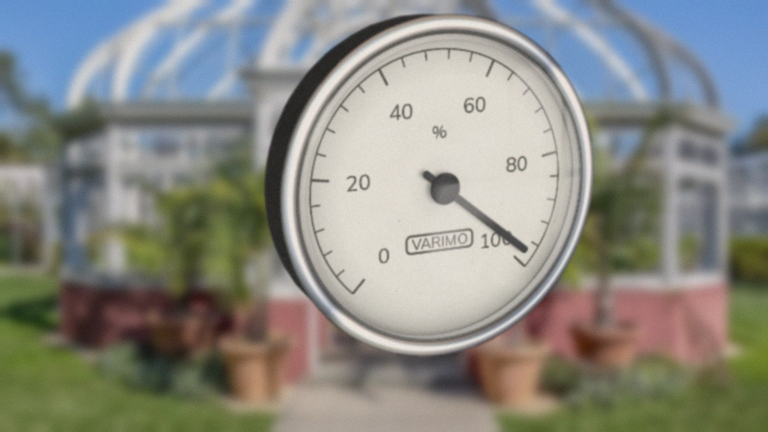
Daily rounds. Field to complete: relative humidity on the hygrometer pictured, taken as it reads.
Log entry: 98 %
